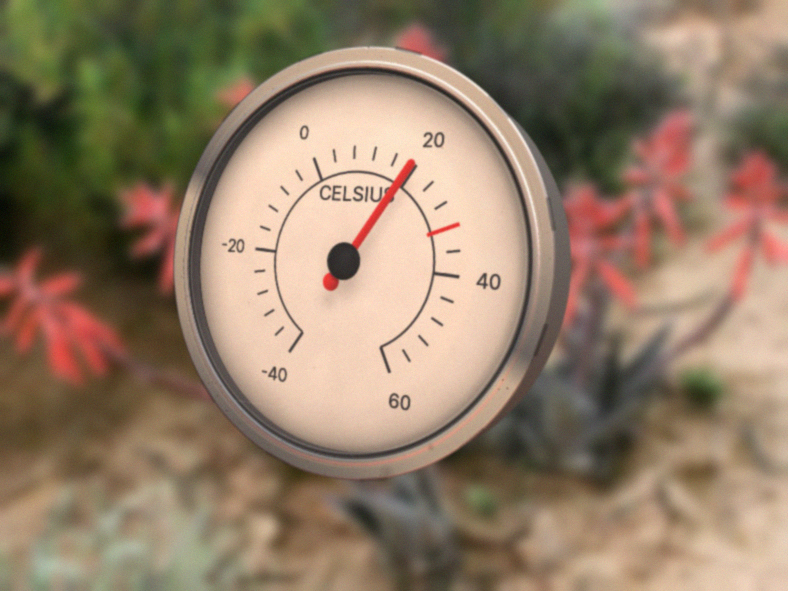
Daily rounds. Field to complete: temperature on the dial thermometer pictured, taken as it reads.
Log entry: 20 °C
